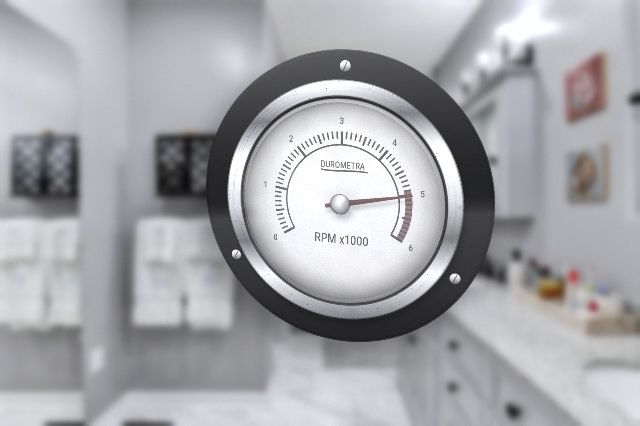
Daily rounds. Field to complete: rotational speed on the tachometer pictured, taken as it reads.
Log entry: 5000 rpm
